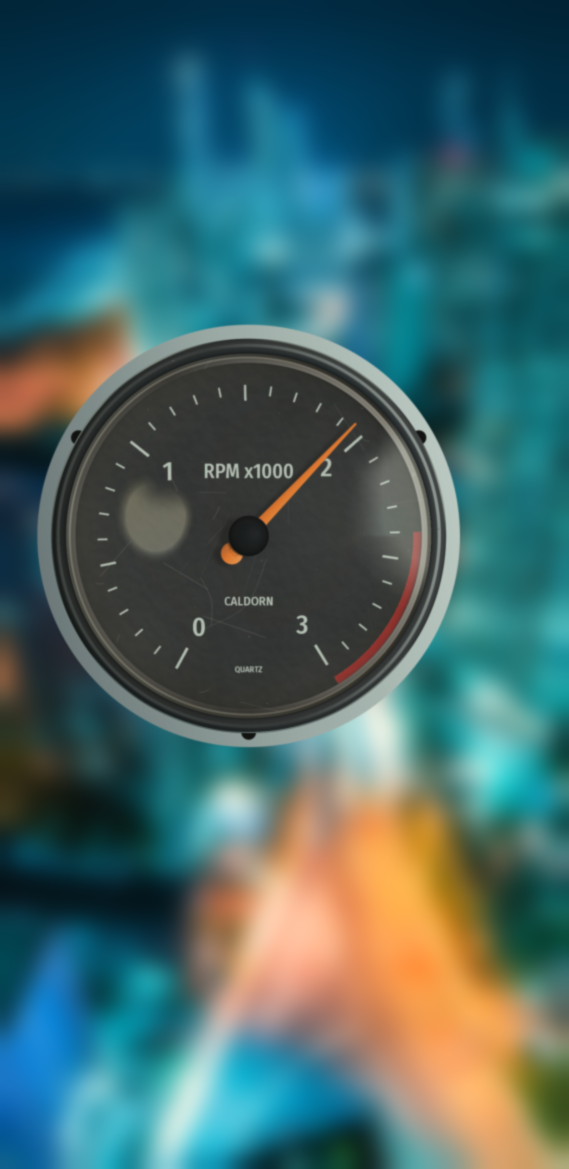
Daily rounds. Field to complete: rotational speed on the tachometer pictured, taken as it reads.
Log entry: 1950 rpm
